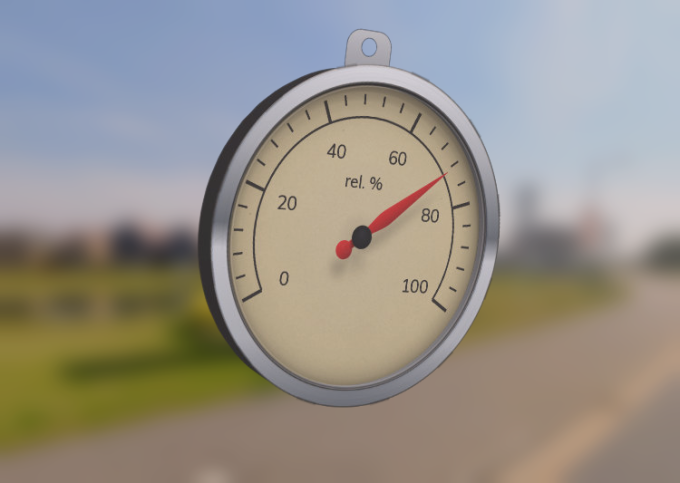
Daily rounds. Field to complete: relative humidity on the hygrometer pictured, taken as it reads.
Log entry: 72 %
